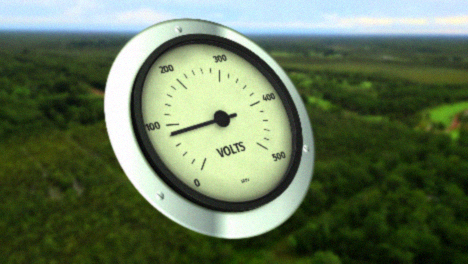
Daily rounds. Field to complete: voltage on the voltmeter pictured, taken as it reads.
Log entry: 80 V
